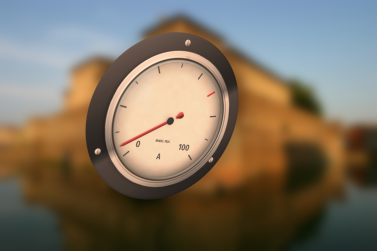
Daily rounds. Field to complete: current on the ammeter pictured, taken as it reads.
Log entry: 5 A
